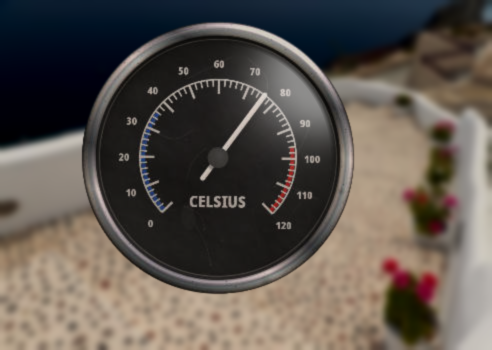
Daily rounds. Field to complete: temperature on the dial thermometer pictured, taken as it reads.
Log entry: 76 °C
